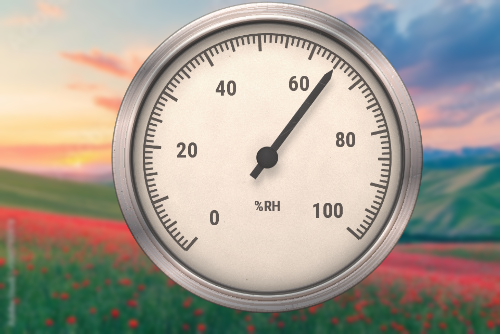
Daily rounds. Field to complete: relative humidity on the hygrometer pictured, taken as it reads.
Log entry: 65 %
